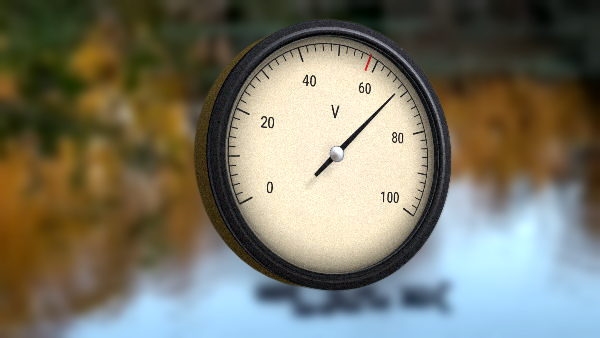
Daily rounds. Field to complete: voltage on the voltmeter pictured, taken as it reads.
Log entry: 68 V
